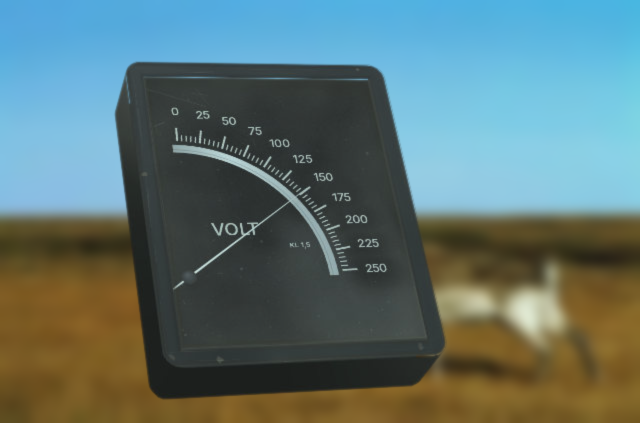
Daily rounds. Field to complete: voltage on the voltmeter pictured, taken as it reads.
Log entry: 150 V
